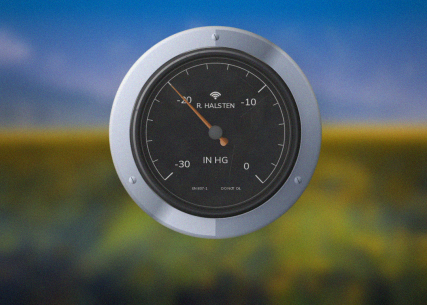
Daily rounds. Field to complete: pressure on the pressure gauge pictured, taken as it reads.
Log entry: -20 inHg
